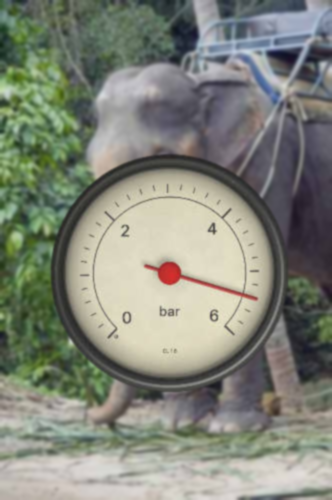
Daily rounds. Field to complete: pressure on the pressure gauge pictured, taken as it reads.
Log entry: 5.4 bar
